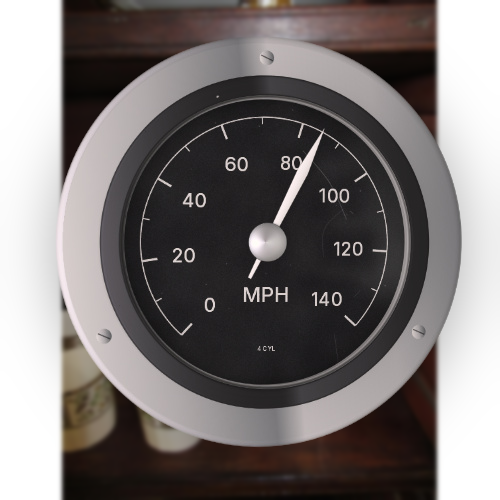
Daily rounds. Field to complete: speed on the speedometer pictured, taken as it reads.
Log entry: 85 mph
